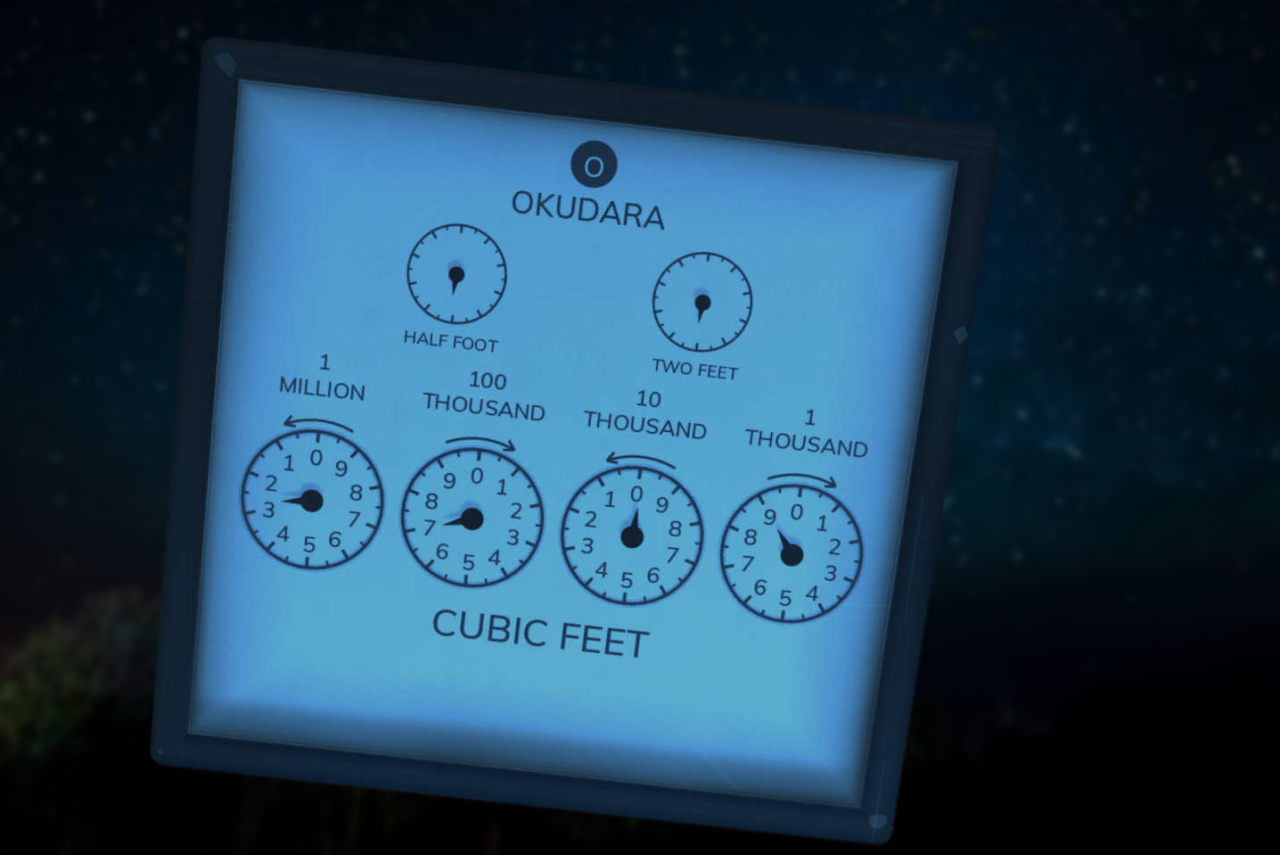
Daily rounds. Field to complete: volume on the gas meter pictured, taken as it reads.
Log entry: 269900 ft³
